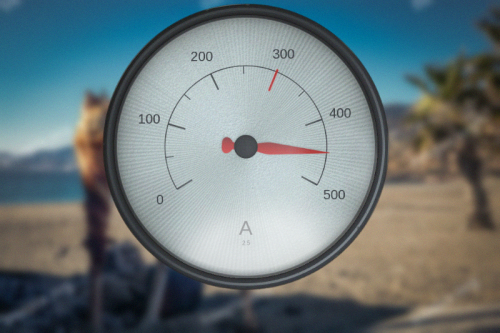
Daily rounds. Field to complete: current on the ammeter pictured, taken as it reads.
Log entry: 450 A
